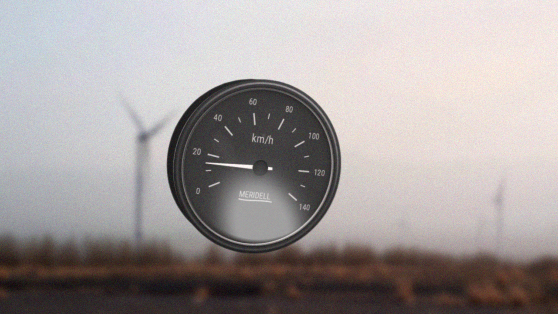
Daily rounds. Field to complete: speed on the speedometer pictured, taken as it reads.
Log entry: 15 km/h
